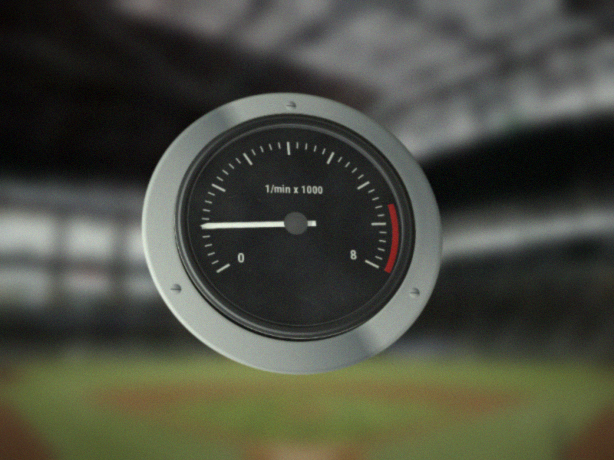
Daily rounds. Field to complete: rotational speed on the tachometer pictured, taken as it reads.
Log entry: 1000 rpm
